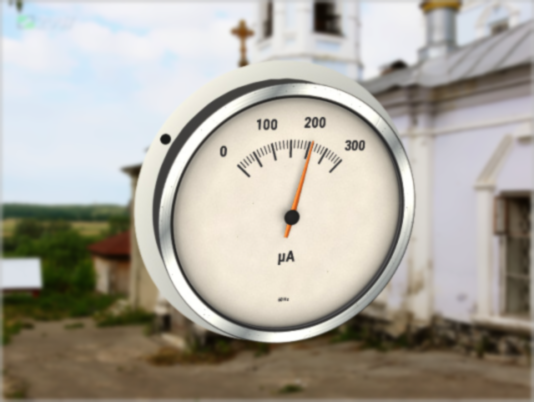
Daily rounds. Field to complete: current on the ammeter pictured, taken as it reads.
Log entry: 200 µA
